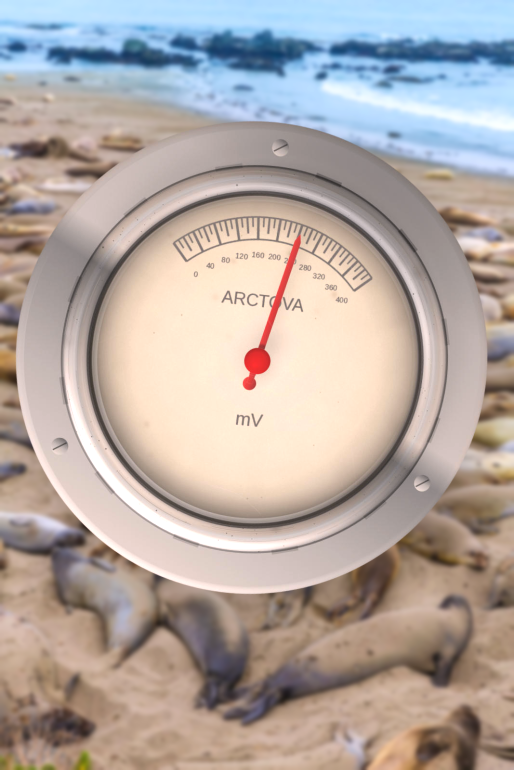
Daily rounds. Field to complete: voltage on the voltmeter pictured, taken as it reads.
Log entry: 240 mV
